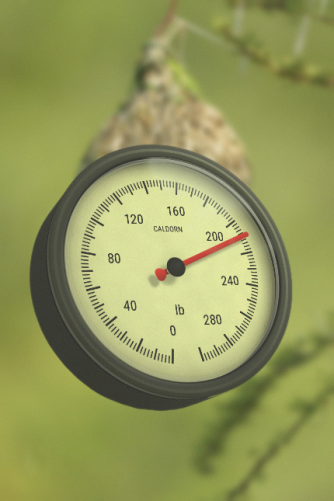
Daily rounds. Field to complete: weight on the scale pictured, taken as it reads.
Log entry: 210 lb
